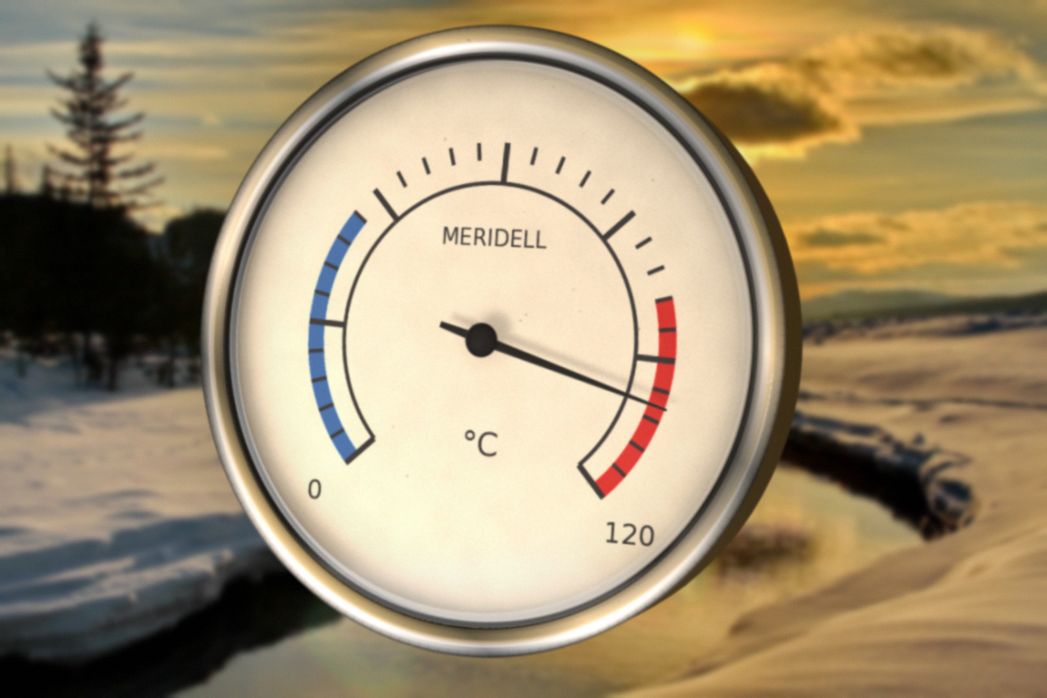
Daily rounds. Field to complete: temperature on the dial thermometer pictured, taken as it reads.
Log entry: 106 °C
